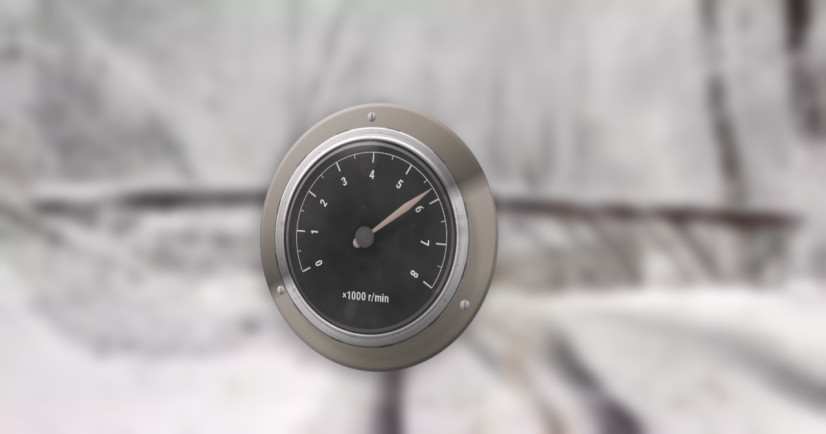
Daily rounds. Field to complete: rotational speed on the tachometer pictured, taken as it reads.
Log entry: 5750 rpm
